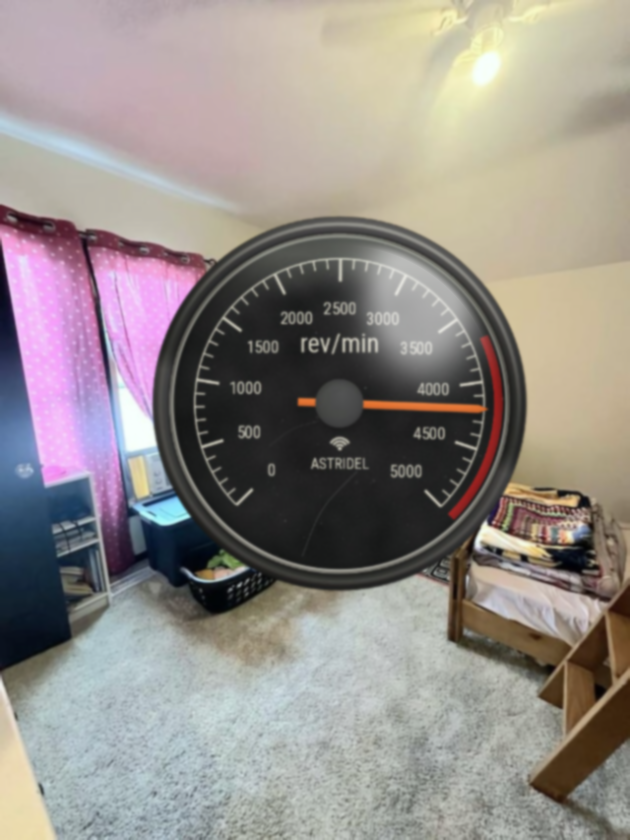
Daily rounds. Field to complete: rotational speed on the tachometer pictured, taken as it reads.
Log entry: 4200 rpm
